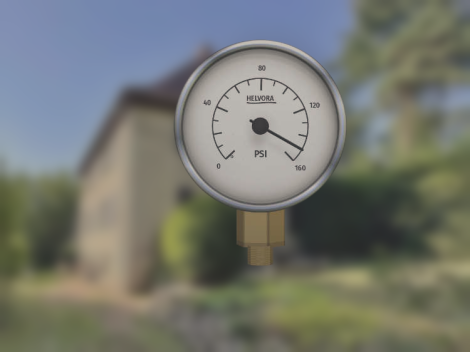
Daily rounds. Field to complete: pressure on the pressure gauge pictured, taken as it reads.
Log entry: 150 psi
